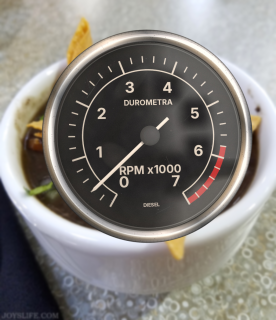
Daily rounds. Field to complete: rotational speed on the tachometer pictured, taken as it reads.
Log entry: 400 rpm
